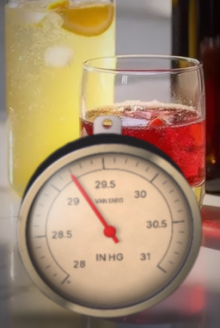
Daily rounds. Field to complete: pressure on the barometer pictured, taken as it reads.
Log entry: 29.2 inHg
